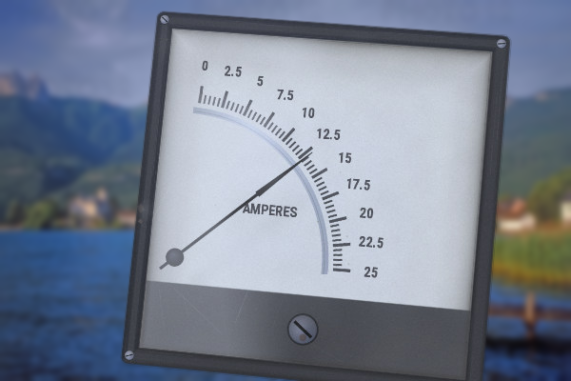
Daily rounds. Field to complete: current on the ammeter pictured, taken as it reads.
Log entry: 13 A
